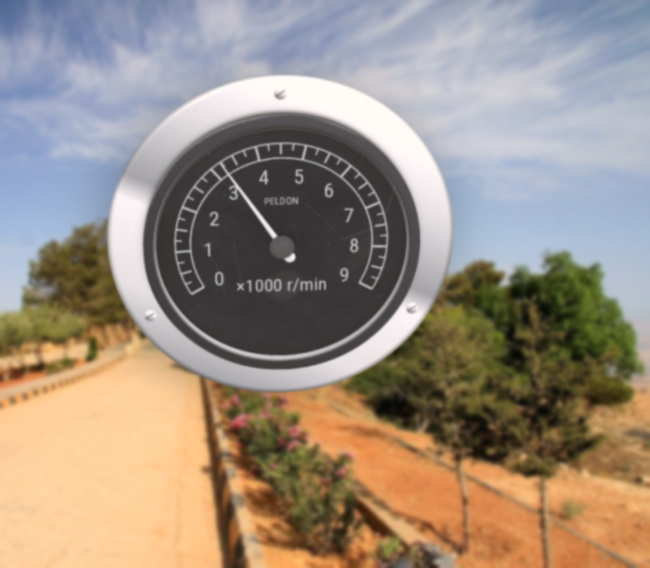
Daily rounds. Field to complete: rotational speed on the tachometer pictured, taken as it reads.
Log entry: 3250 rpm
